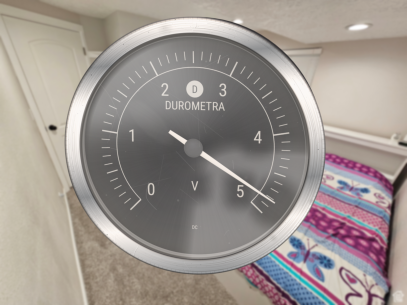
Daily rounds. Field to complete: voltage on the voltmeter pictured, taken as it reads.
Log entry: 4.8 V
